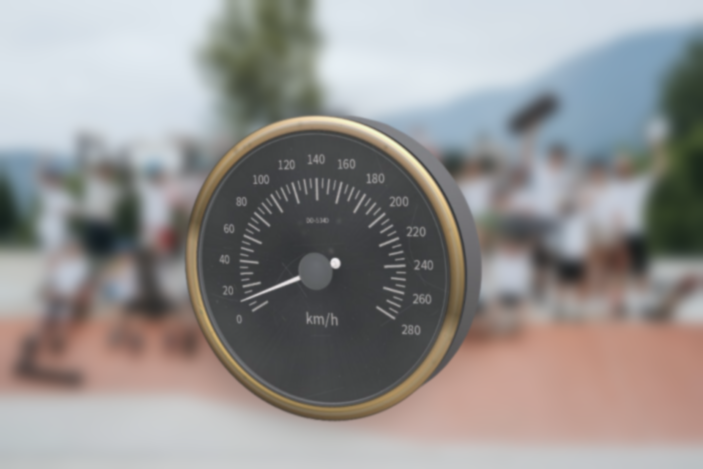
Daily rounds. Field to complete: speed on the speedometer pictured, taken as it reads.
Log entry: 10 km/h
